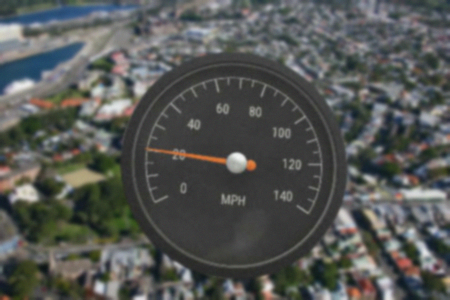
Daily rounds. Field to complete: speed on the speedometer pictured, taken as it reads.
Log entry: 20 mph
